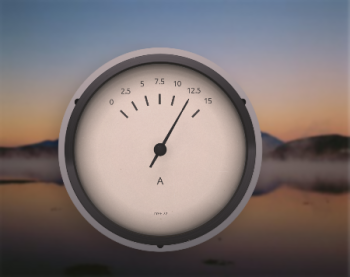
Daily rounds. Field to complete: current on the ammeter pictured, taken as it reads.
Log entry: 12.5 A
